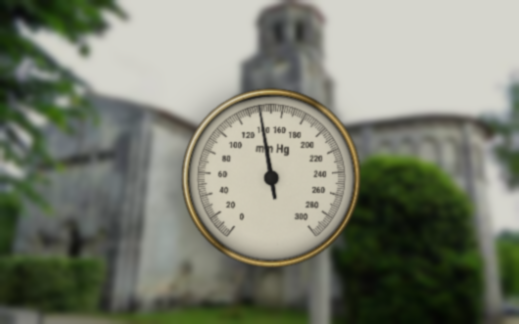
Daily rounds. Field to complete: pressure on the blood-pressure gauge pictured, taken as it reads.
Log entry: 140 mmHg
